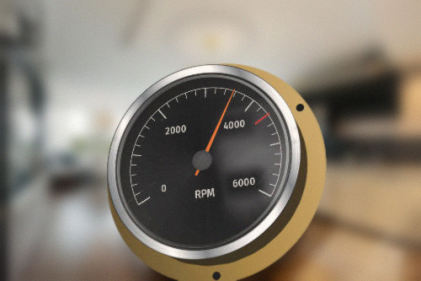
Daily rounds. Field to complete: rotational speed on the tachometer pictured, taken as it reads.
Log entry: 3600 rpm
